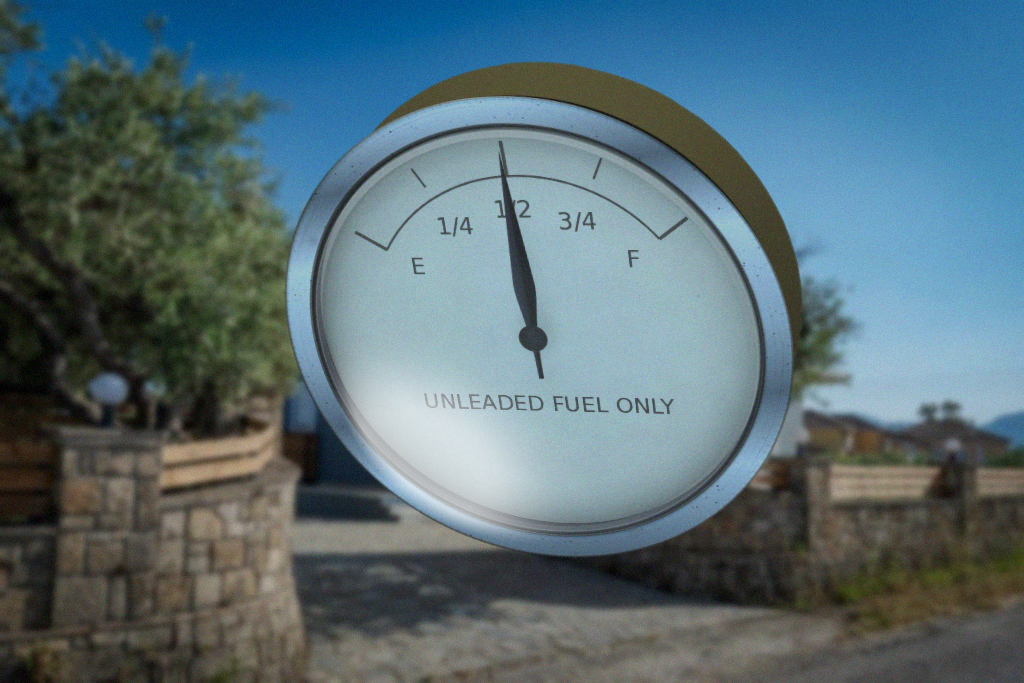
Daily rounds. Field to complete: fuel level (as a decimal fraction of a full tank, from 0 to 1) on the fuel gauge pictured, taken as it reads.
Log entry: 0.5
